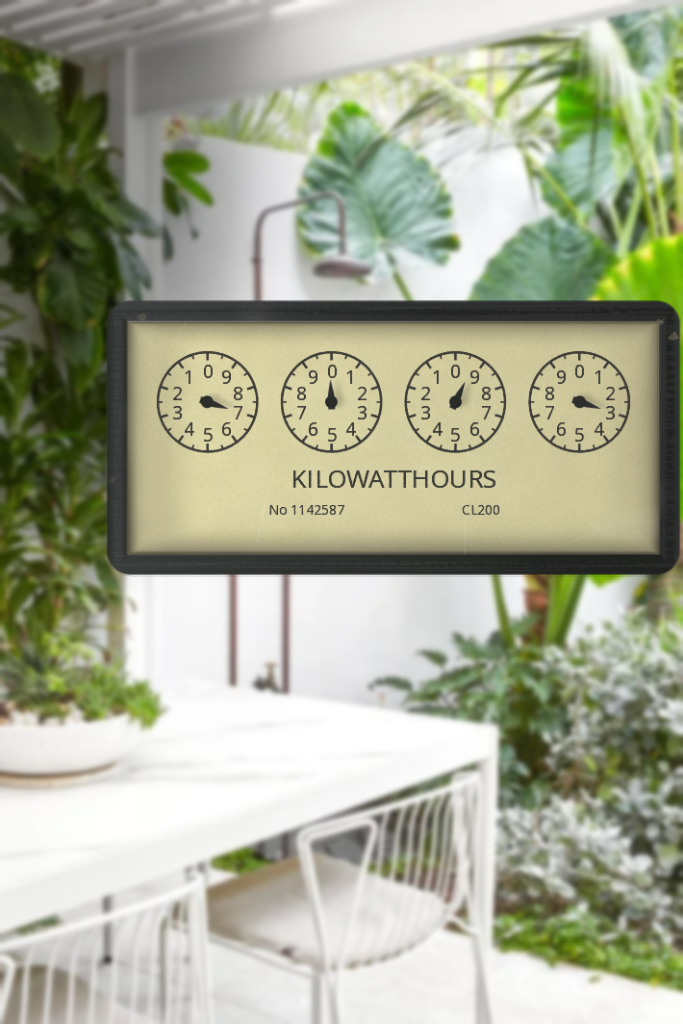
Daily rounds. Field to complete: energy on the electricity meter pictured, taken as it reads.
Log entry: 6993 kWh
